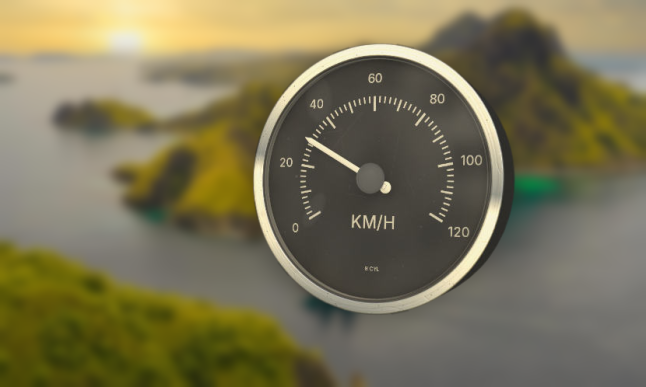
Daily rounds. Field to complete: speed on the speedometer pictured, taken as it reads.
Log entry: 30 km/h
